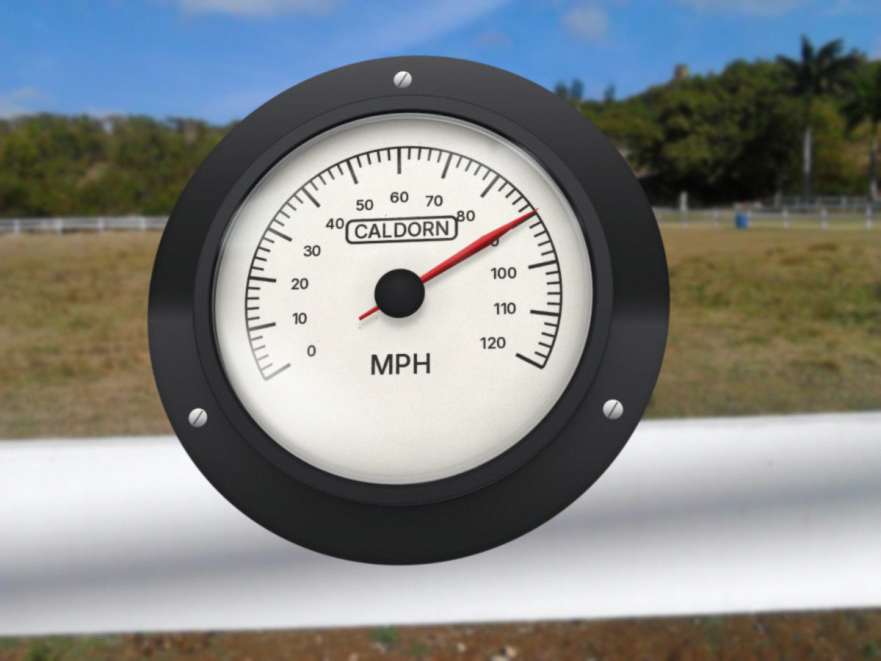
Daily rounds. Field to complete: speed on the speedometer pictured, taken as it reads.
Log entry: 90 mph
